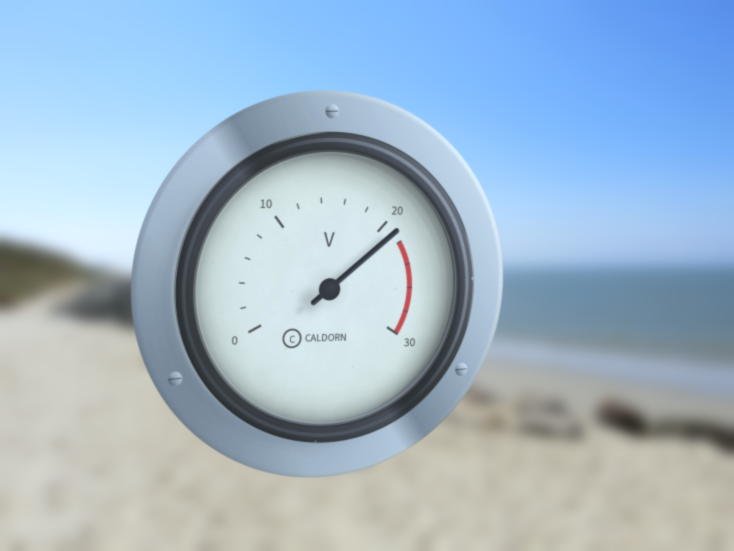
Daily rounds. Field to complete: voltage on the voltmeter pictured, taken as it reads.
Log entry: 21 V
